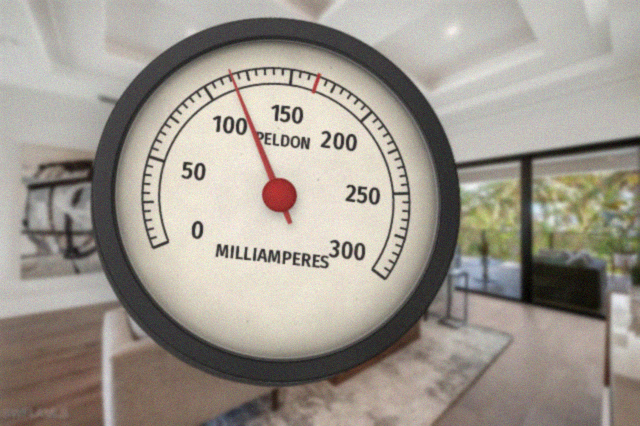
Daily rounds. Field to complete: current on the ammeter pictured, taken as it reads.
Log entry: 115 mA
